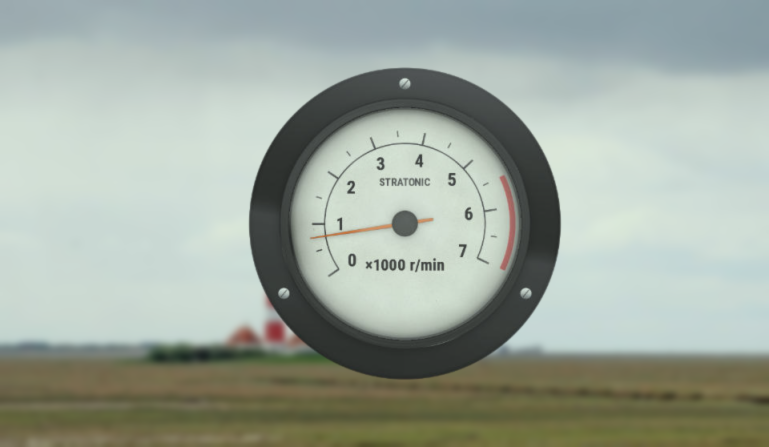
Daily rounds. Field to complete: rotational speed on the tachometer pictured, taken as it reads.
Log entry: 750 rpm
